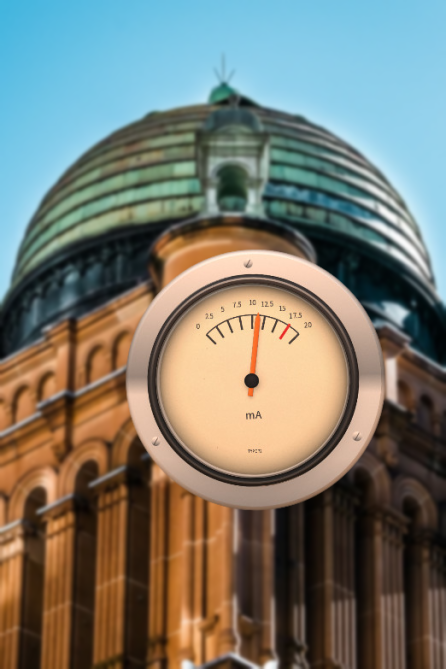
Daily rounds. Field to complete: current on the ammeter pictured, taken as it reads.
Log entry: 11.25 mA
